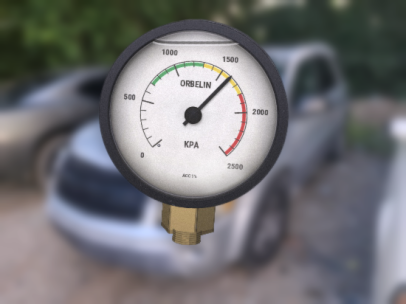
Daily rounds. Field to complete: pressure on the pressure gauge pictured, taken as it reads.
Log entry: 1600 kPa
